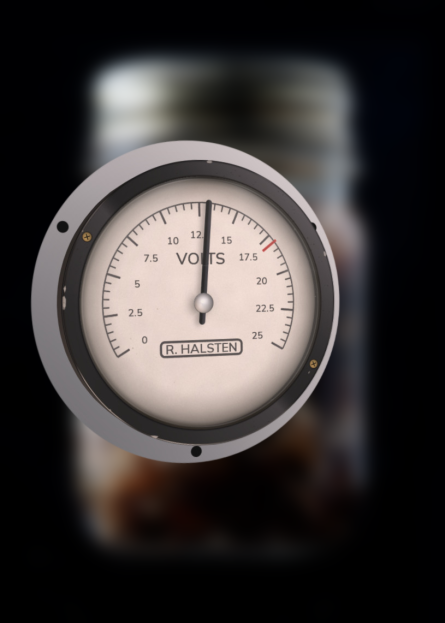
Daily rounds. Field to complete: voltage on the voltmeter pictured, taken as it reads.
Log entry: 13 V
